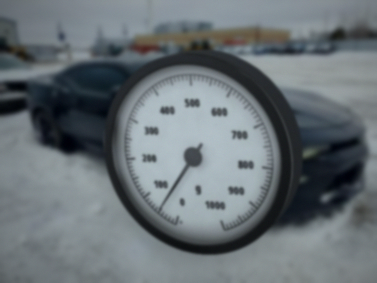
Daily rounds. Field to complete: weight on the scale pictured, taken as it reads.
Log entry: 50 g
